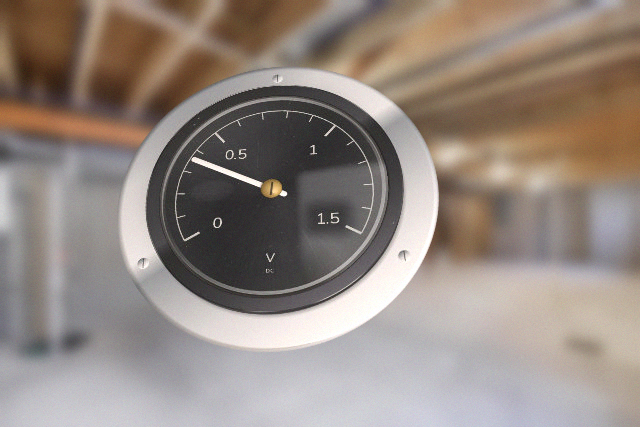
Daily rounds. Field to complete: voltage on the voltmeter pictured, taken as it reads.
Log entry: 0.35 V
